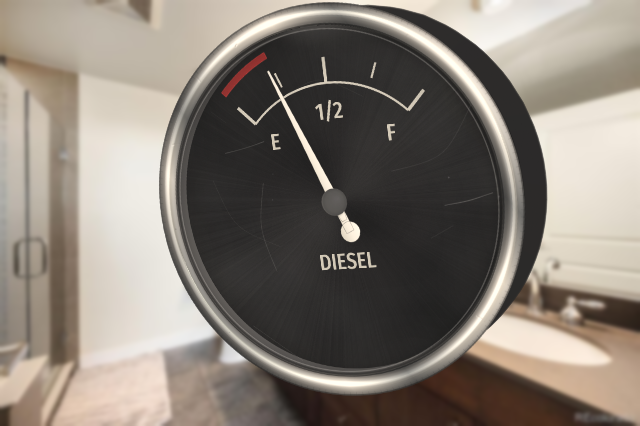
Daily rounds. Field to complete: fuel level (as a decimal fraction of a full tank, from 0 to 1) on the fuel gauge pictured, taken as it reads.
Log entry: 0.25
